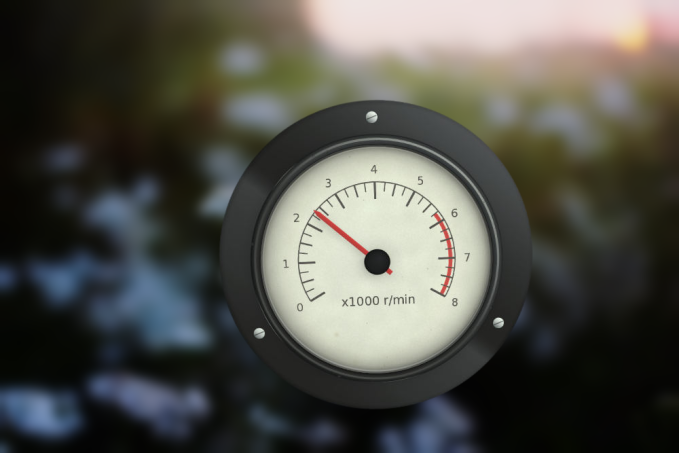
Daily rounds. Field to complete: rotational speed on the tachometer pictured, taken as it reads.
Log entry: 2375 rpm
